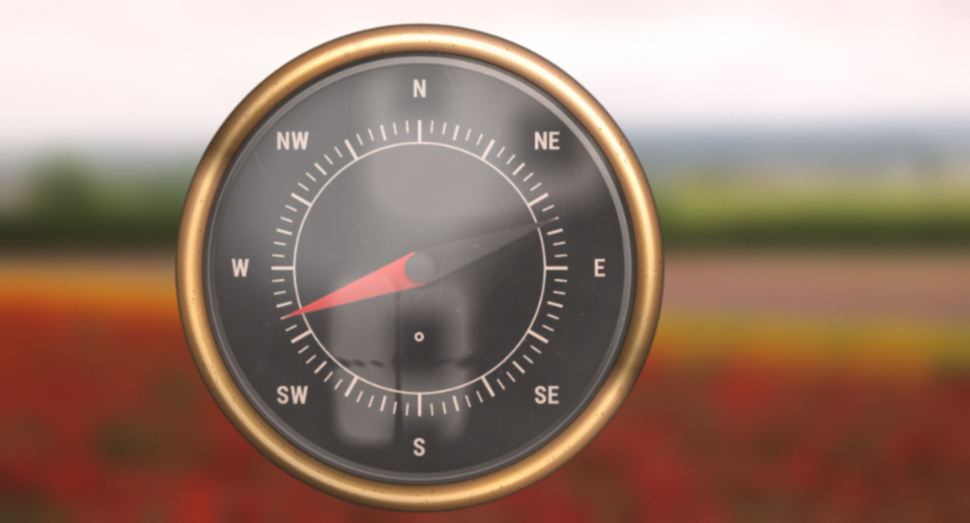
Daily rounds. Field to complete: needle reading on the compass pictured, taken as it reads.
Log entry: 250 °
